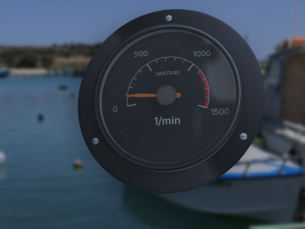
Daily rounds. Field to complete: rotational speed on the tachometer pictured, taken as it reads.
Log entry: 100 rpm
